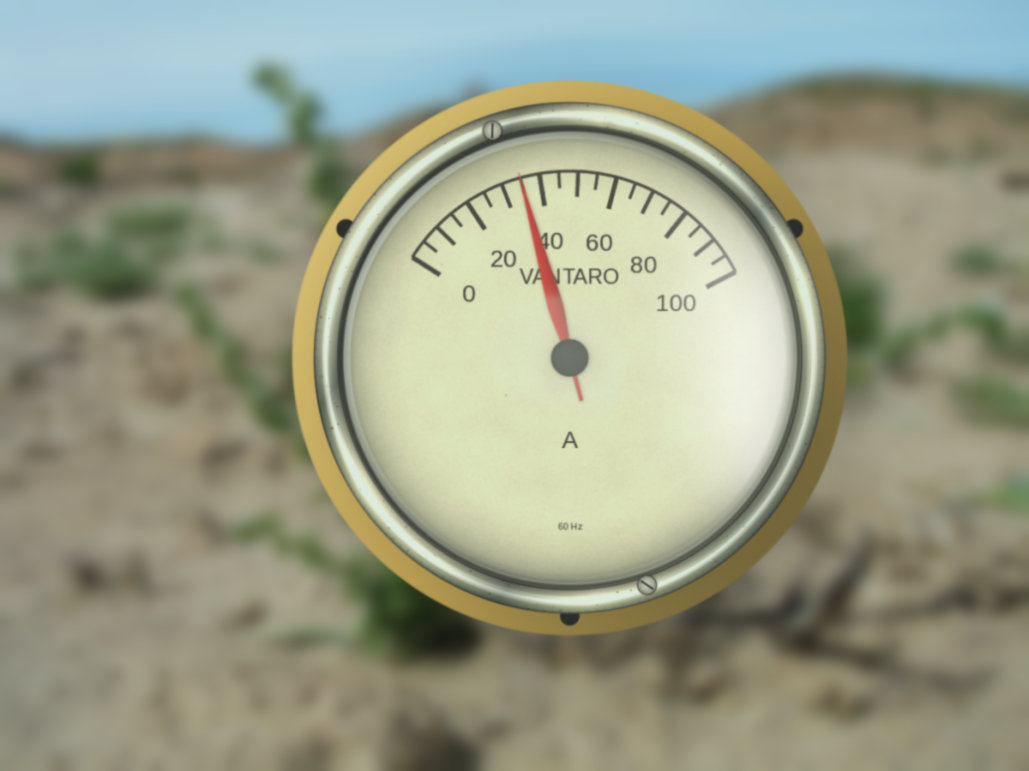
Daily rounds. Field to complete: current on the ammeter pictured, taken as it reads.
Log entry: 35 A
